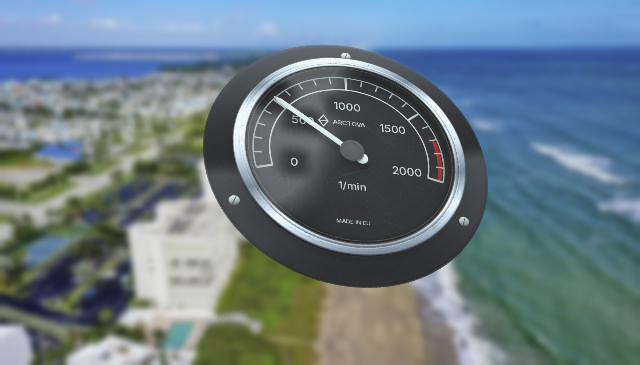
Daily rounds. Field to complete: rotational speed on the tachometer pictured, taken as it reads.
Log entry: 500 rpm
